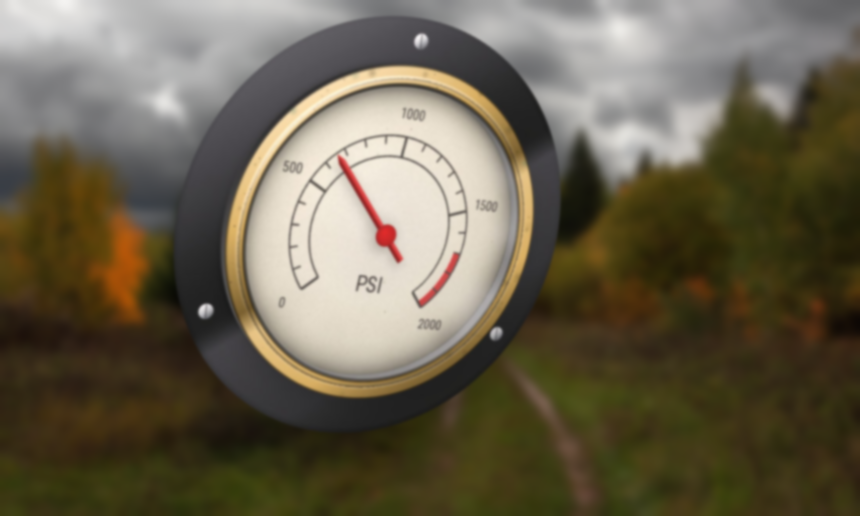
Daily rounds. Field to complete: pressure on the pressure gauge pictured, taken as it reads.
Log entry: 650 psi
